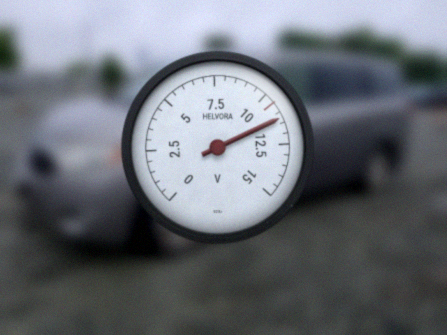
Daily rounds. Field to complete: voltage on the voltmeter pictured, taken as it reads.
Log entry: 11.25 V
